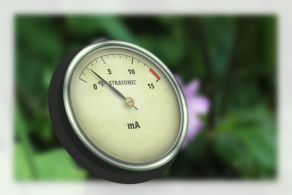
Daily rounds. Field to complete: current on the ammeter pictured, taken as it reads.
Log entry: 2 mA
